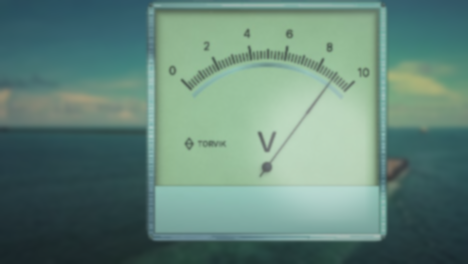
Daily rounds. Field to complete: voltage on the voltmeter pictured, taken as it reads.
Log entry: 9 V
